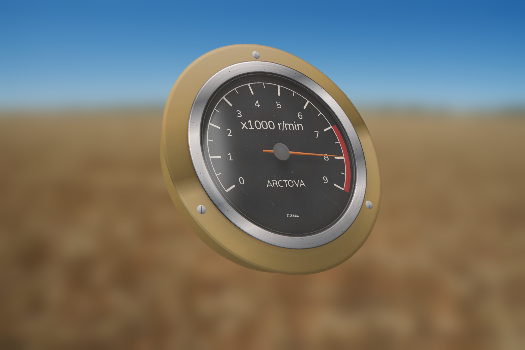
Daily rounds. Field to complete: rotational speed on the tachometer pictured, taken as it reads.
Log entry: 8000 rpm
